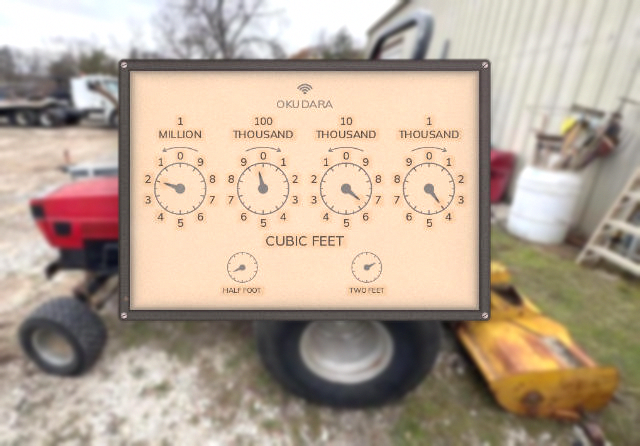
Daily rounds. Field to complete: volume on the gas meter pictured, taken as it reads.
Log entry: 196400 ft³
